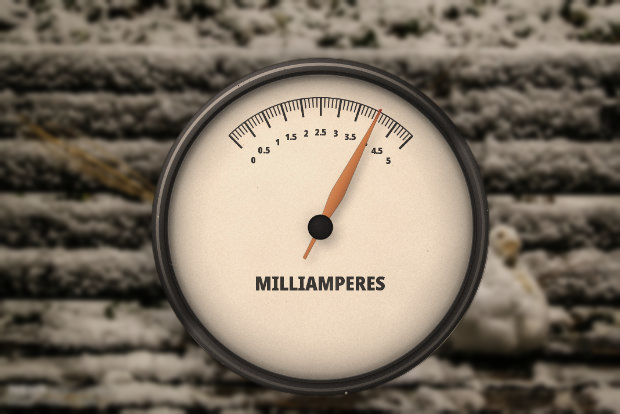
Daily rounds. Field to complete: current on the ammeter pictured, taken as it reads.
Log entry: 4 mA
